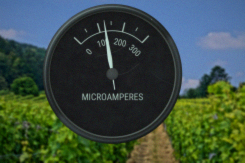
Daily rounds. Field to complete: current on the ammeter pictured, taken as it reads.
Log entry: 125 µA
